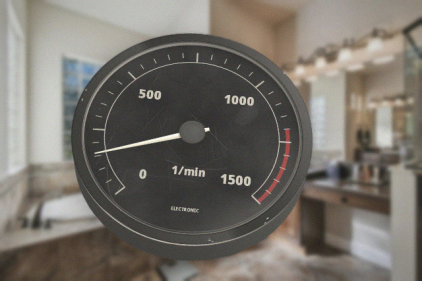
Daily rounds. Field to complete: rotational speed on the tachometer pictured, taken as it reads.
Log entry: 150 rpm
